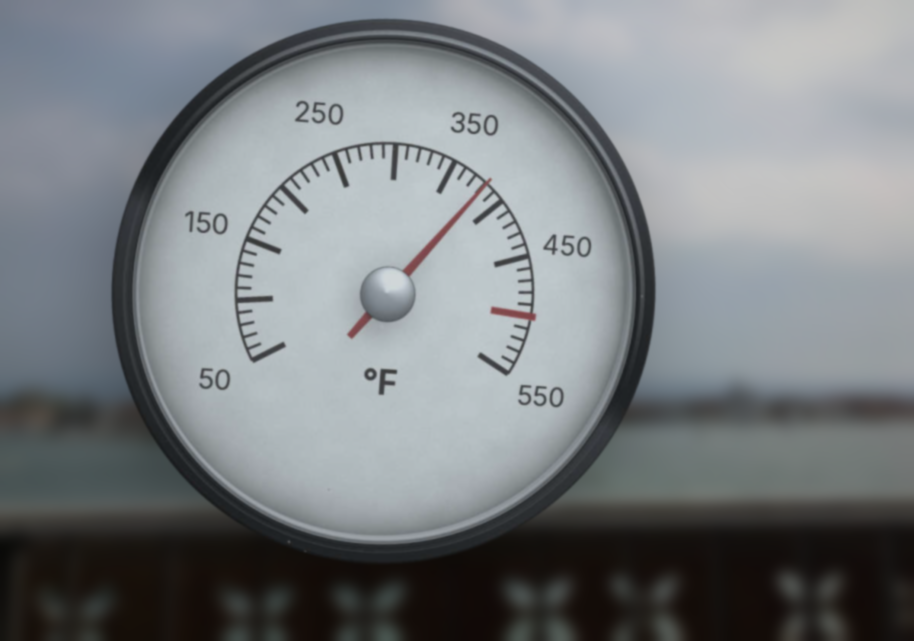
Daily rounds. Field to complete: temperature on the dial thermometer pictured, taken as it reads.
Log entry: 380 °F
